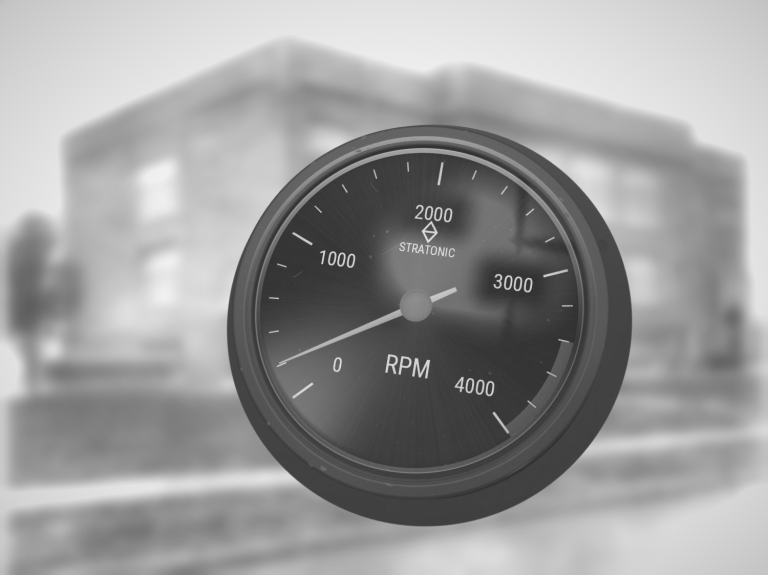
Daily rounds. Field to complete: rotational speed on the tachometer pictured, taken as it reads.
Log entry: 200 rpm
